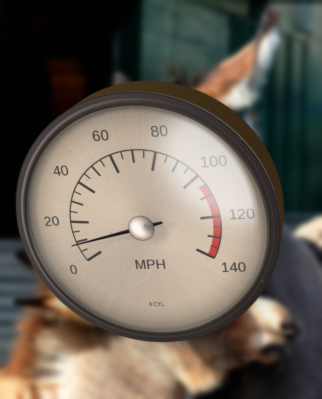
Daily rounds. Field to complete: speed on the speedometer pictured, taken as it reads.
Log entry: 10 mph
